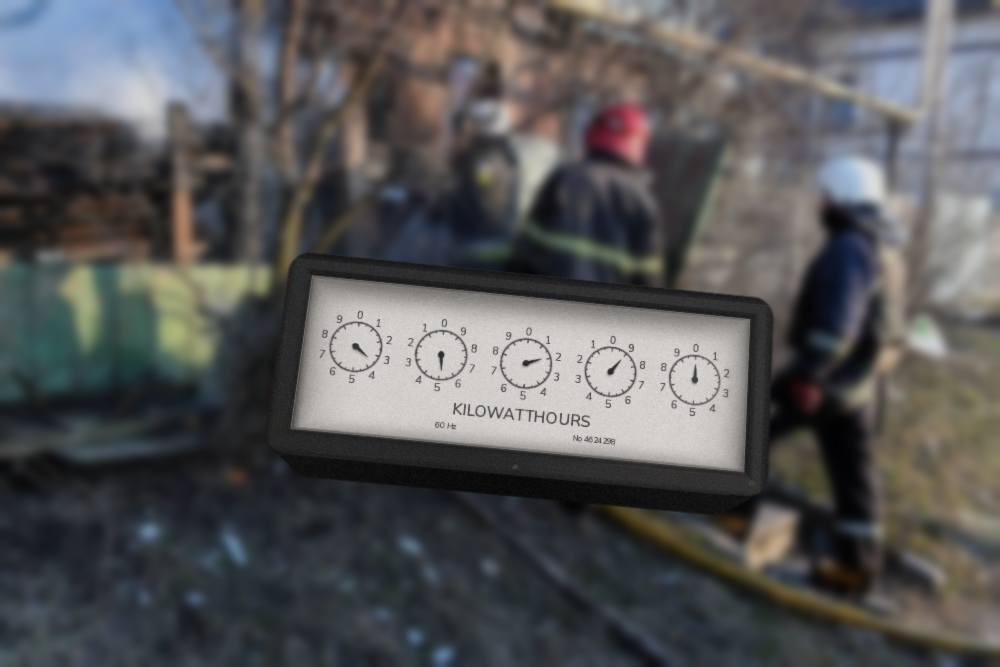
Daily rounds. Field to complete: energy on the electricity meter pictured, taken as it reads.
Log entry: 35190 kWh
